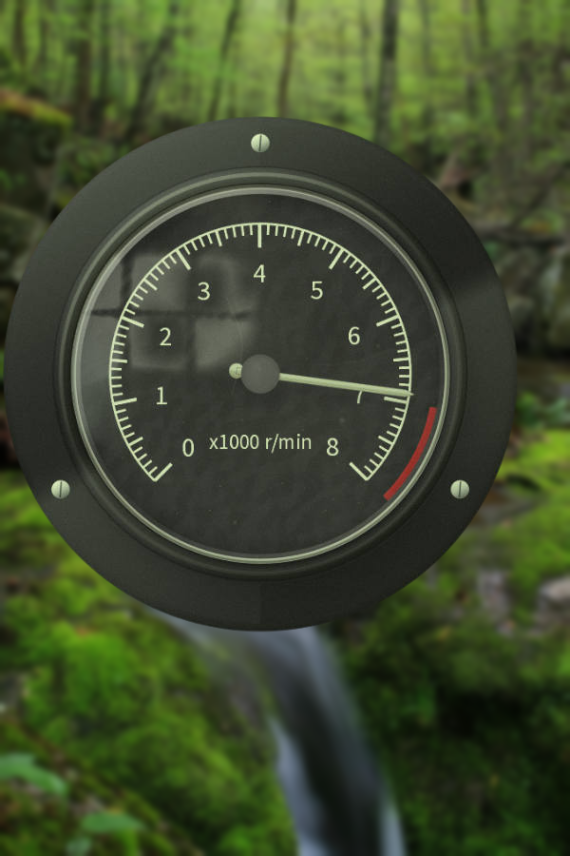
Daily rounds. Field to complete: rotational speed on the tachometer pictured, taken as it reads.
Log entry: 6900 rpm
